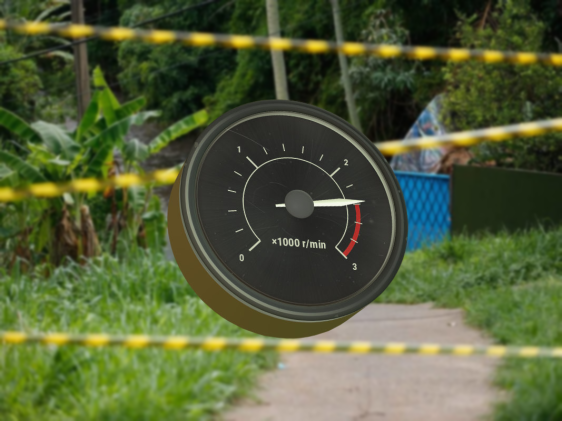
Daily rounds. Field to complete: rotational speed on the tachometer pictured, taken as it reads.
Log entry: 2400 rpm
